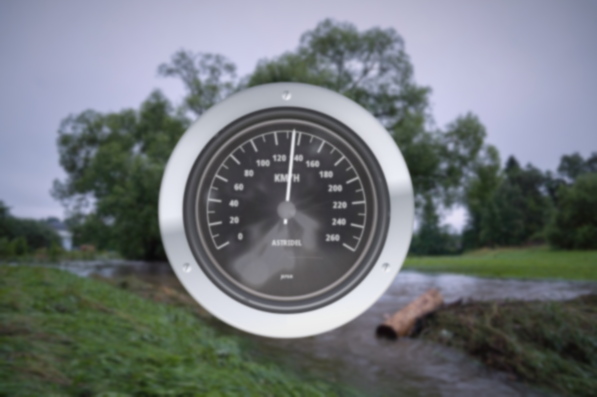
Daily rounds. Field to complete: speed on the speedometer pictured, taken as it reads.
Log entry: 135 km/h
